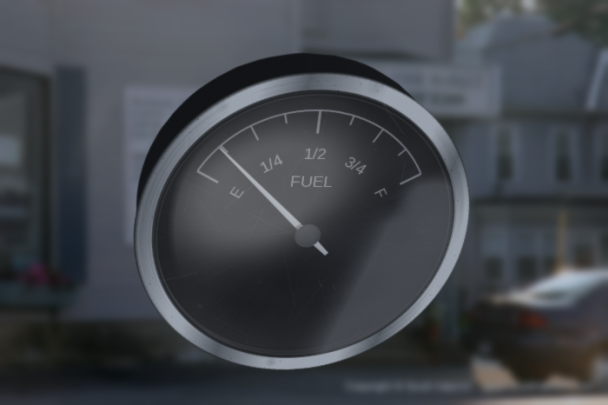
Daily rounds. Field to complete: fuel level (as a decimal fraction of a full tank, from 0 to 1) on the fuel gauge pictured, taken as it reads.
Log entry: 0.125
